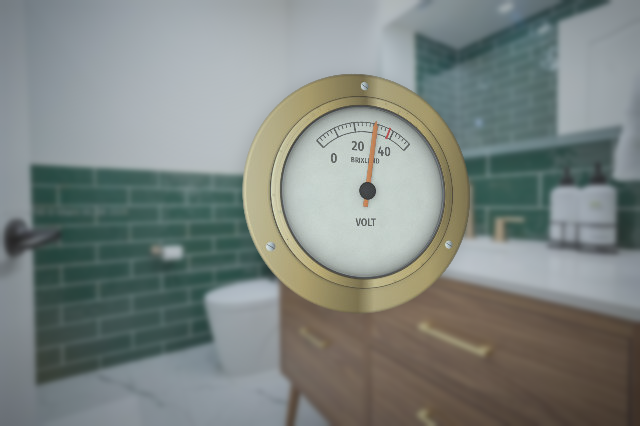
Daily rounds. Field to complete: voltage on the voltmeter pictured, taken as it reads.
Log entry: 30 V
